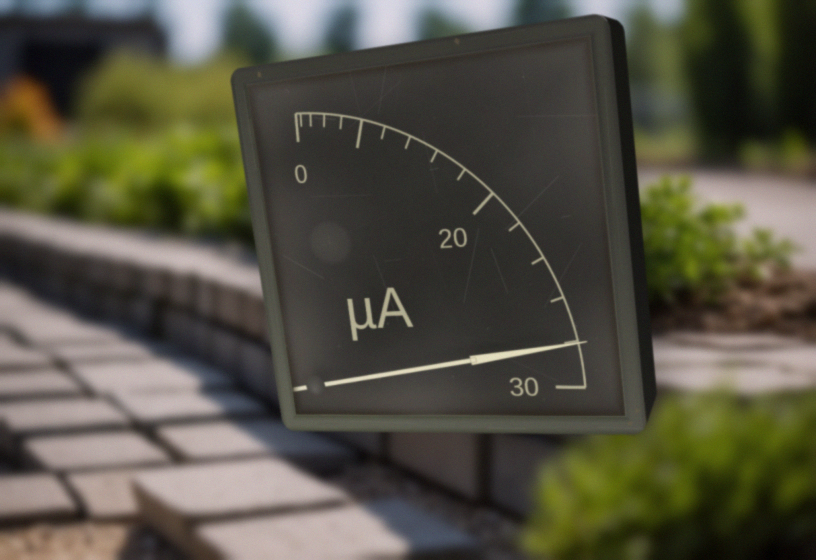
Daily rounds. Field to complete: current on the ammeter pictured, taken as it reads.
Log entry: 28 µA
